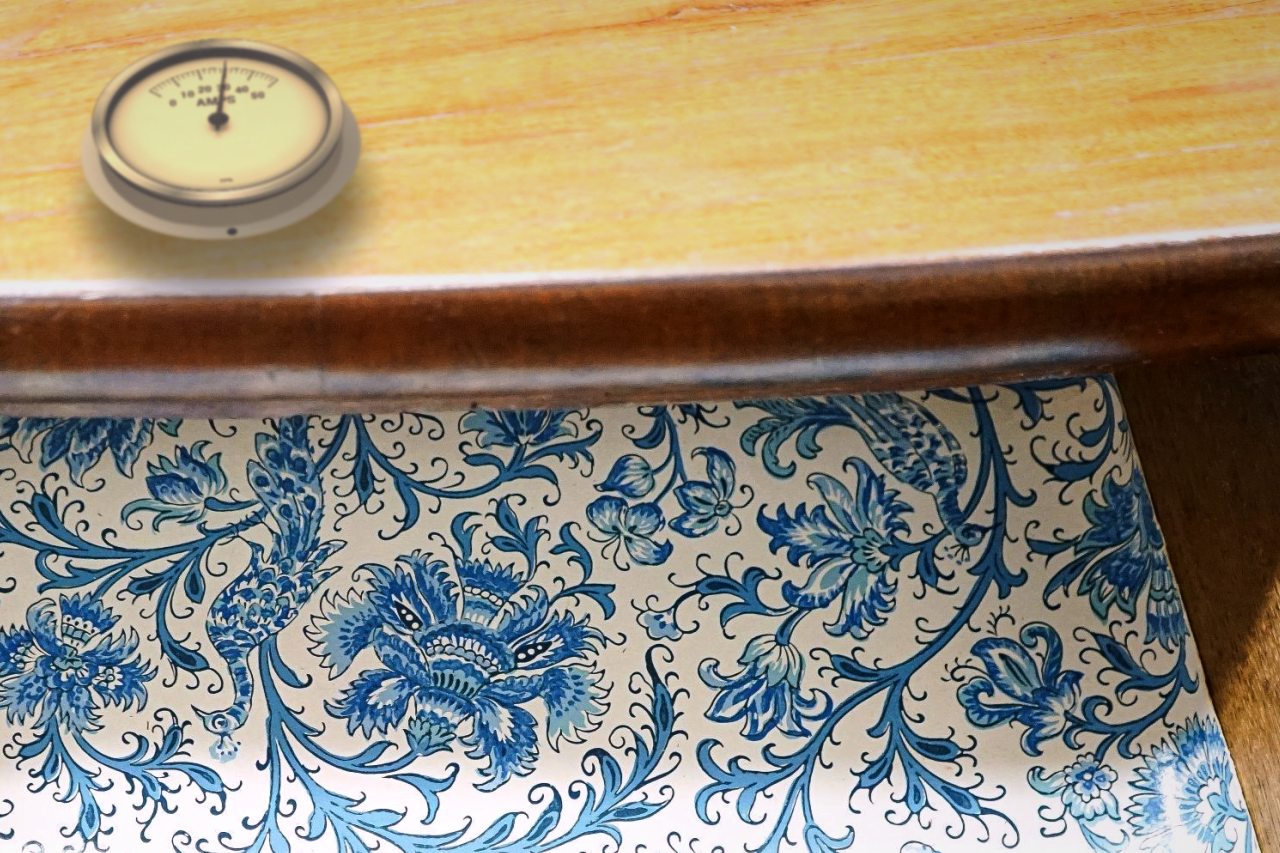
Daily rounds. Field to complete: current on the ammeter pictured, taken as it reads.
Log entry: 30 A
